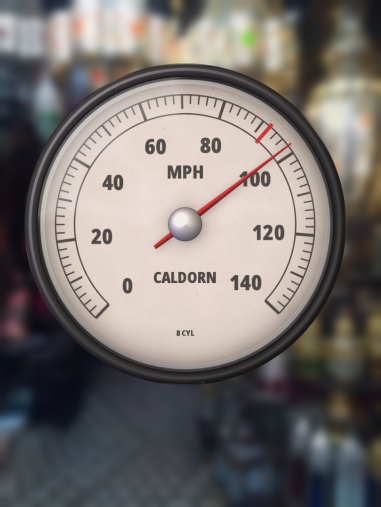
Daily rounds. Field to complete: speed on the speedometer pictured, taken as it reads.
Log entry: 98 mph
